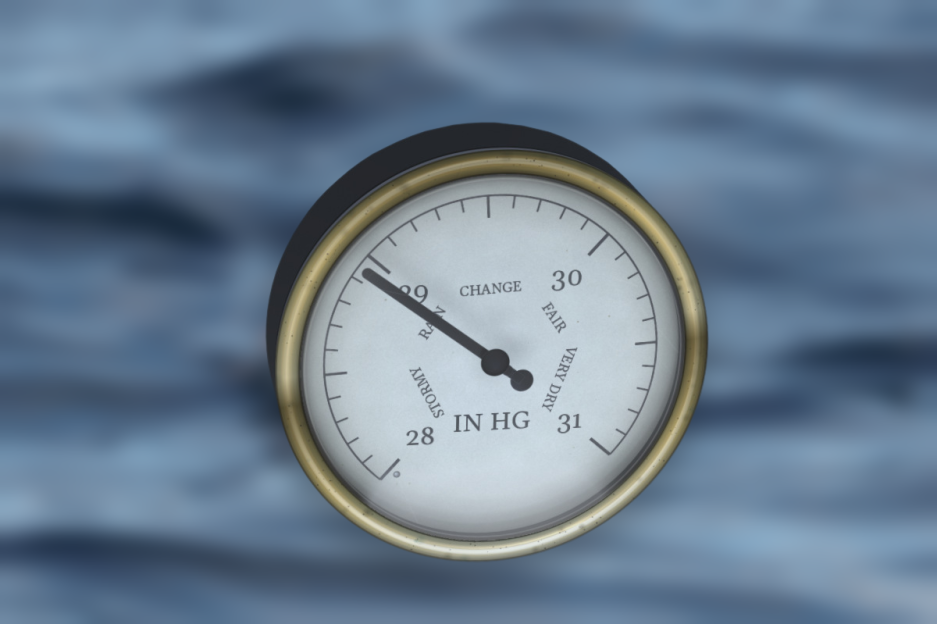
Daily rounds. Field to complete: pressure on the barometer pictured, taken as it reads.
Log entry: 28.95 inHg
